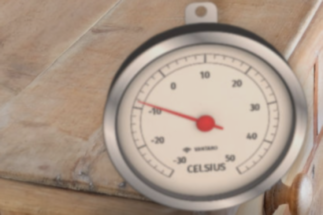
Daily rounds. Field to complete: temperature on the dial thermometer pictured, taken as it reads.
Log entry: -8 °C
